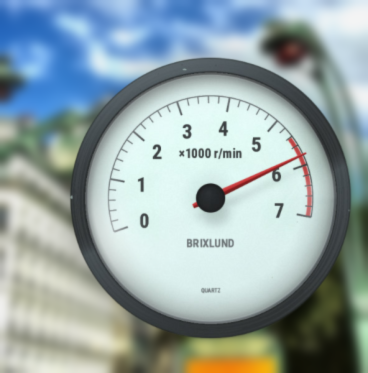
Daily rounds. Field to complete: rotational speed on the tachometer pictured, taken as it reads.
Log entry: 5800 rpm
